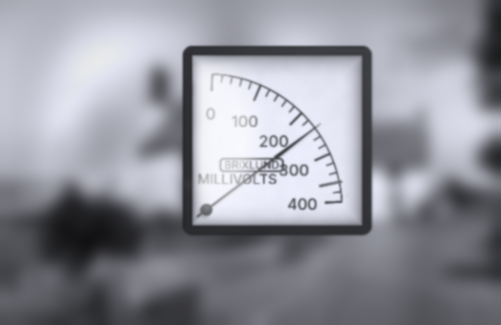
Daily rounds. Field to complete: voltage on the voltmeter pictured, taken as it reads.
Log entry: 240 mV
